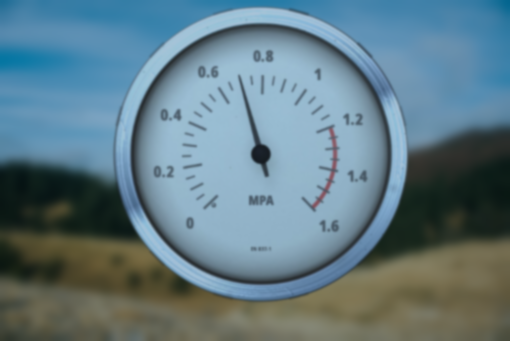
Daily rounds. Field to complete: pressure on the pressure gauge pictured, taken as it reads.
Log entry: 0.7 MPa
